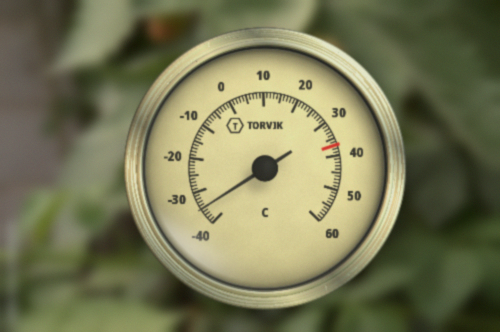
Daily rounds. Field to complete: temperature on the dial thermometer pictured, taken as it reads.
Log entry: -35 °C
